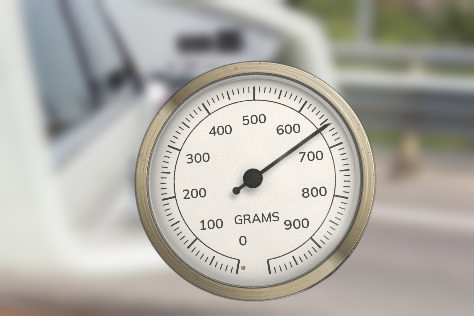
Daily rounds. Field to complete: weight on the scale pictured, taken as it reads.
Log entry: 660 g
